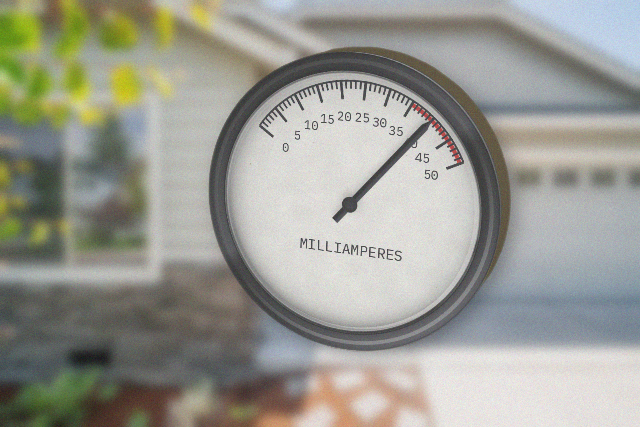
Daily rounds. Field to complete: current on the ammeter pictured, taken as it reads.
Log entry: 40 mA
